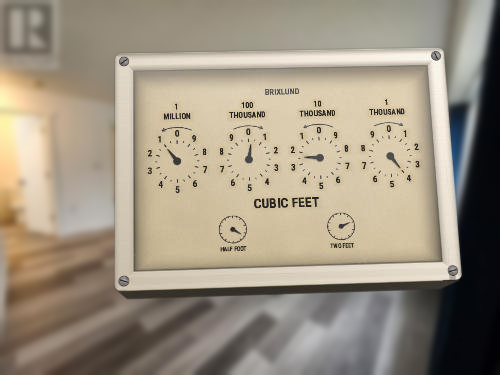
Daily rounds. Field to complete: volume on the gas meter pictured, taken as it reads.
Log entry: 102400 ft³
